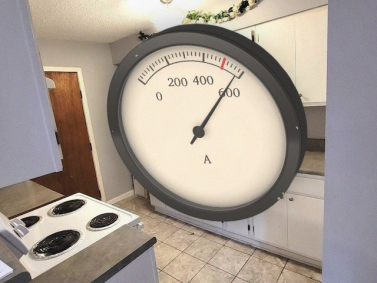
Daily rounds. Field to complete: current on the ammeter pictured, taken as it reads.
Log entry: 580 A
